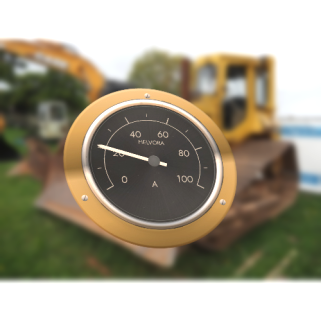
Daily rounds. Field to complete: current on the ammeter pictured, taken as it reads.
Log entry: 20 A
